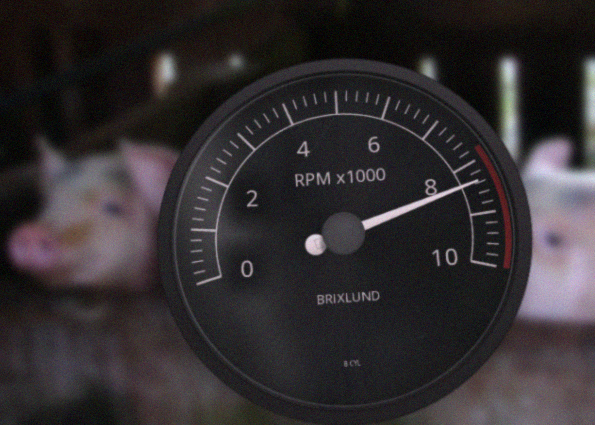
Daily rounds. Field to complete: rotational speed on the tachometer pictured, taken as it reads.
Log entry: 8400 rpm
